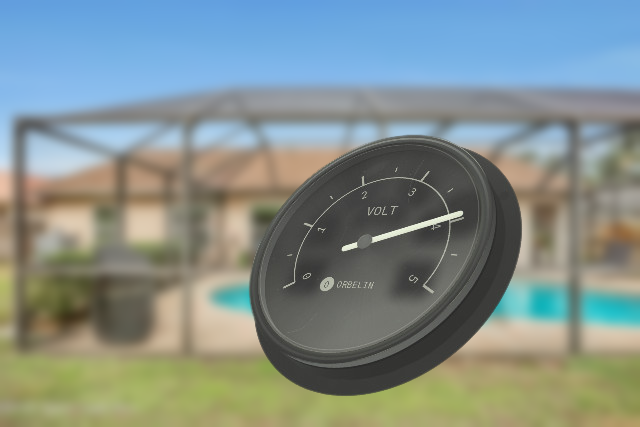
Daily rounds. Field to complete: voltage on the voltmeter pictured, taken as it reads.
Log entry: 4 V
